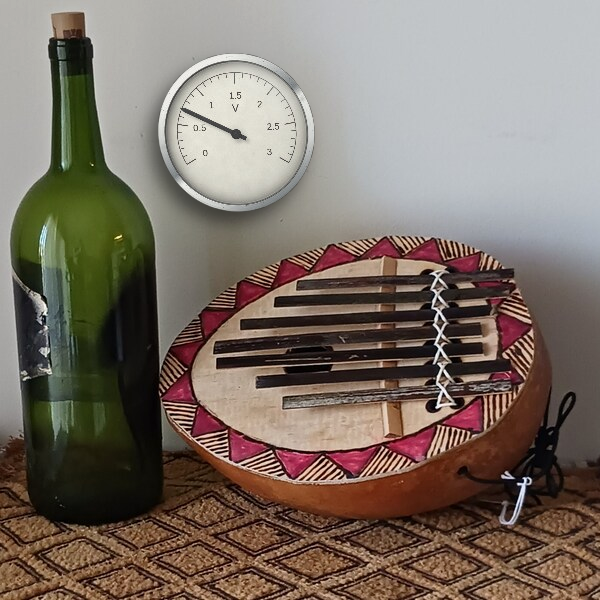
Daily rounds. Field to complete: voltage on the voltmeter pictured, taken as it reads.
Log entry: 0.7 V
